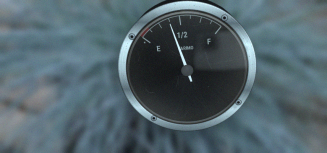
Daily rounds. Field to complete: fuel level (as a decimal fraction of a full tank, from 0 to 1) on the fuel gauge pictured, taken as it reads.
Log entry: 0.375
